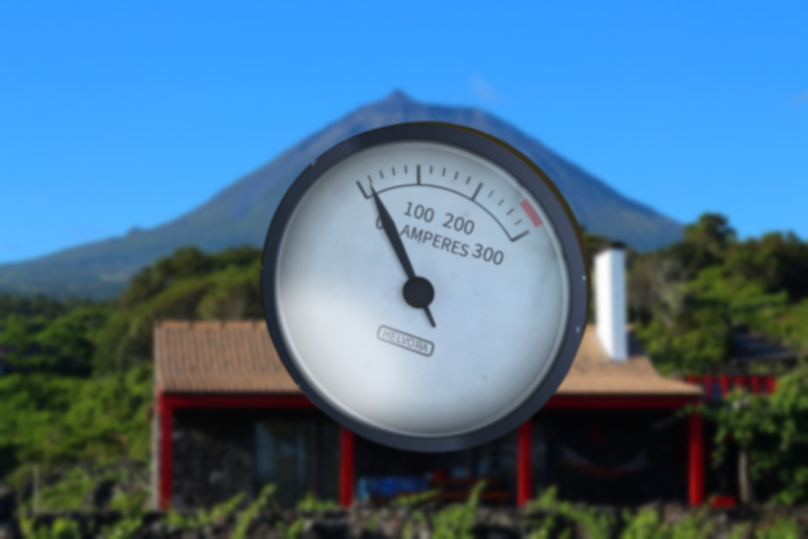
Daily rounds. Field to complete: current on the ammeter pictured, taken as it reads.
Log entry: 20 A
